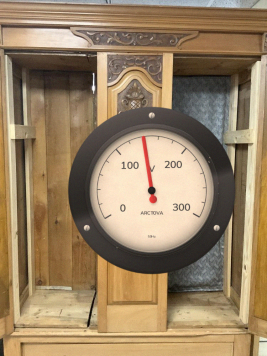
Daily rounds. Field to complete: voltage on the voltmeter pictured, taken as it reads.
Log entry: 140 V
